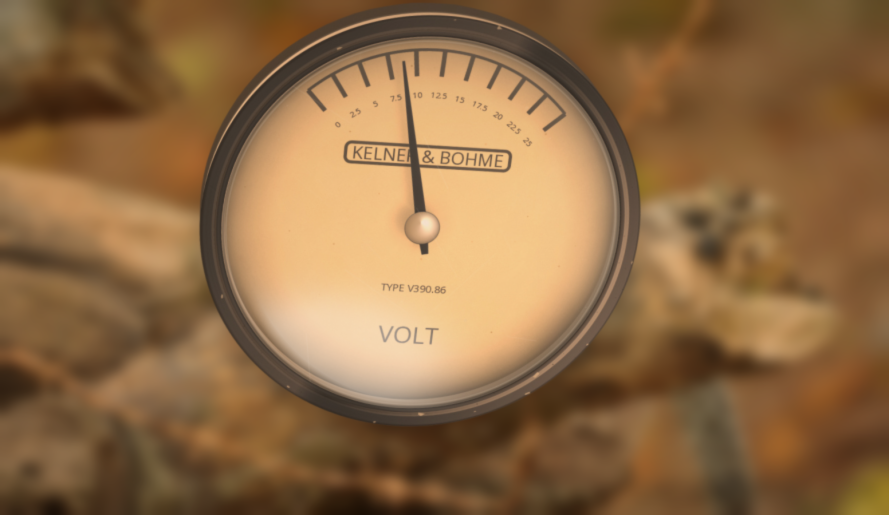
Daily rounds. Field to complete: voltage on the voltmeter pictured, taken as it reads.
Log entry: 8.75 V
